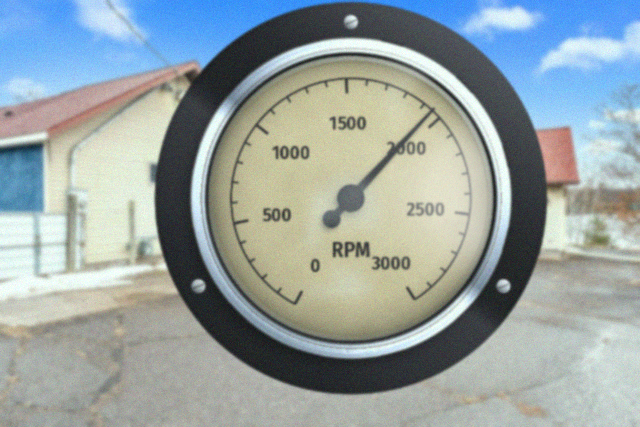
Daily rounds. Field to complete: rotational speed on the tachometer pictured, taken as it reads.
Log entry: 1950 rpm
